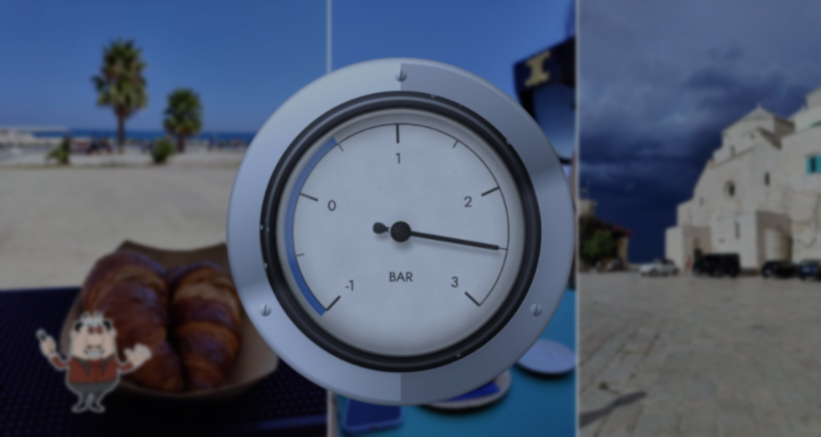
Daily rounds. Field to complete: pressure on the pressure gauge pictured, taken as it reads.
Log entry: 2.5 bar
